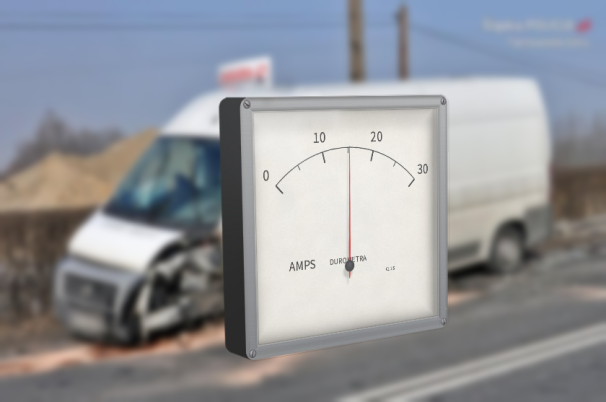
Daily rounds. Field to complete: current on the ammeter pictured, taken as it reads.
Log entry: 15 A
